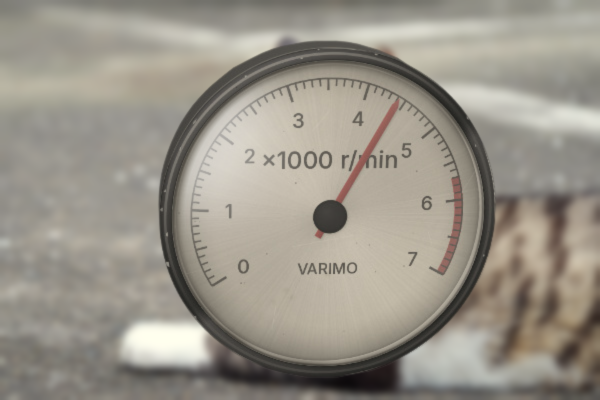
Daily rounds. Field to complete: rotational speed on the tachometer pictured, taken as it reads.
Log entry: 4400 rpm
